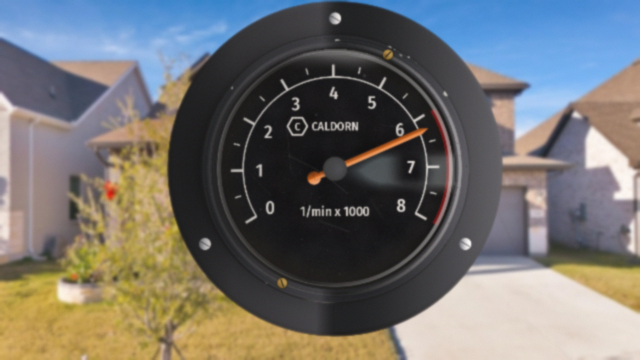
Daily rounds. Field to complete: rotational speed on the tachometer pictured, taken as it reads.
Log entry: 6250 rpm
